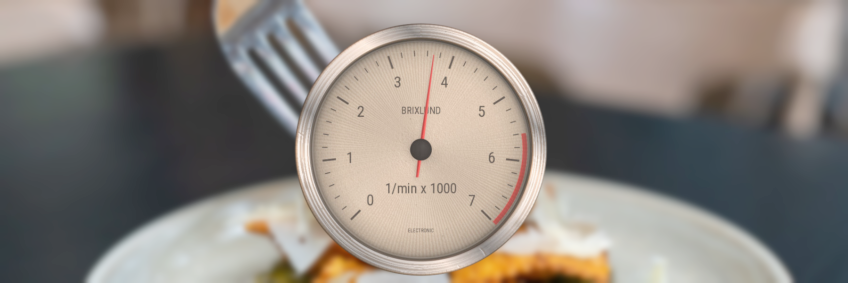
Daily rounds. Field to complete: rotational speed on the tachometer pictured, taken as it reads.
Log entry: 3700 rpm
